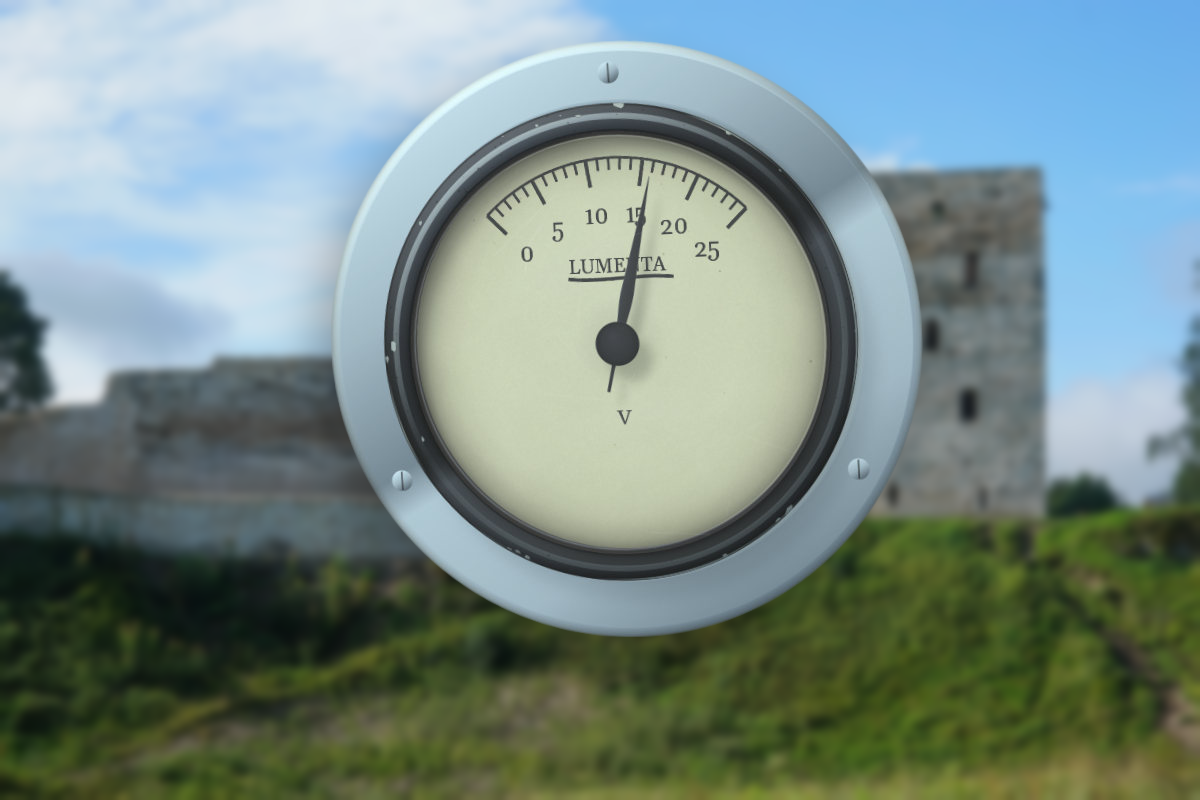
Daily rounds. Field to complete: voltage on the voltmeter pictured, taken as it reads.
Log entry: 16 V
